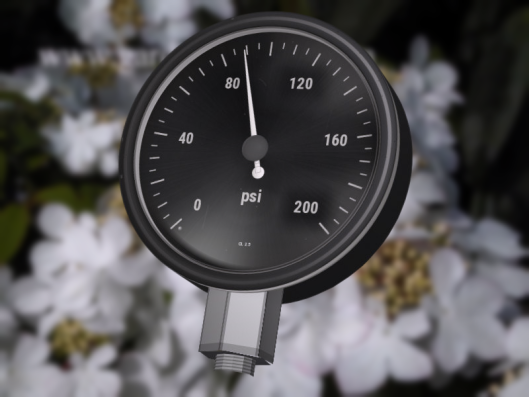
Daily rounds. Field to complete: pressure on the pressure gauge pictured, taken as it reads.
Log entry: 90 psi
